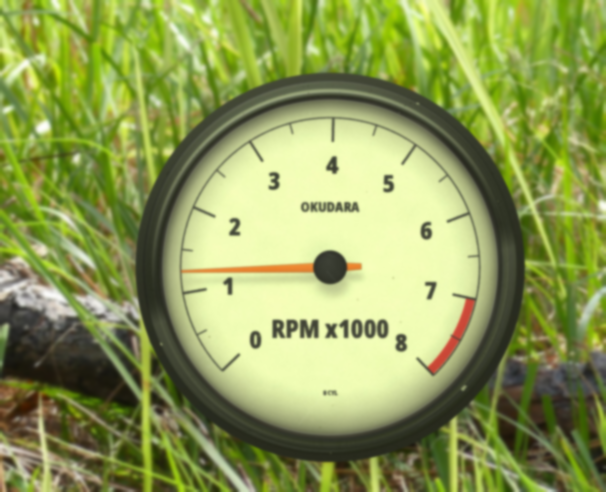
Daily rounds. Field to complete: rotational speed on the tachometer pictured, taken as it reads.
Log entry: 1250 rpm
